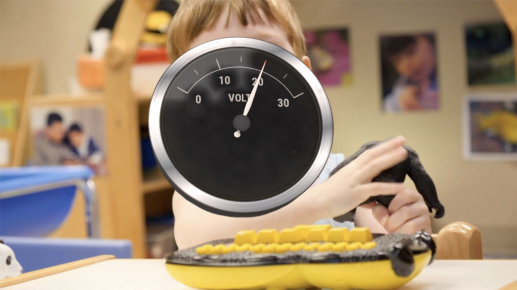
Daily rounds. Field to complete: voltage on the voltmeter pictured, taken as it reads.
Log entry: 20 V
